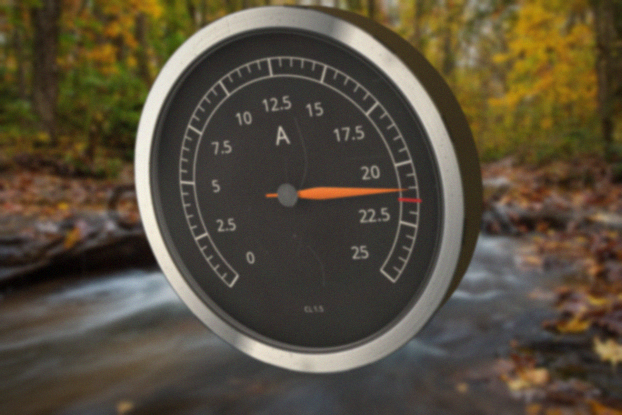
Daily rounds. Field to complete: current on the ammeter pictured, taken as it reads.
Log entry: 21 A
